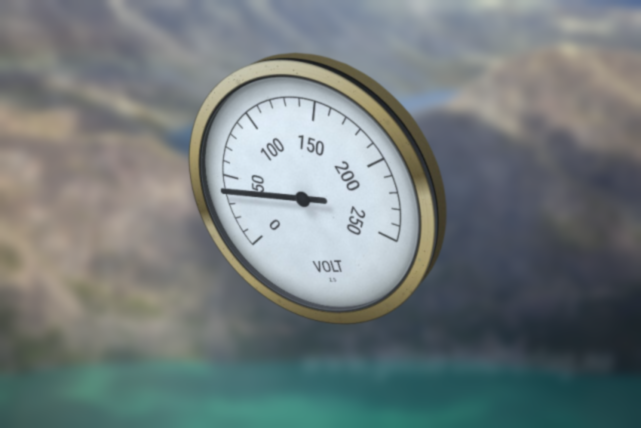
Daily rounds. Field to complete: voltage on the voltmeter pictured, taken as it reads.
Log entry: 40 V
